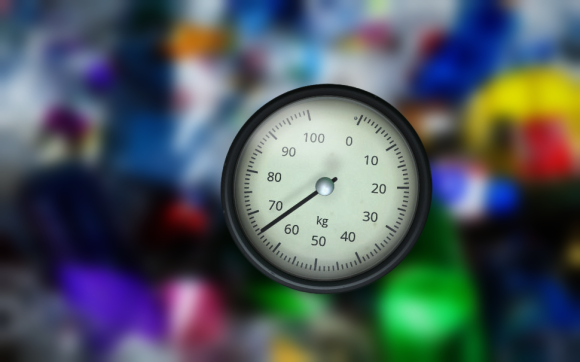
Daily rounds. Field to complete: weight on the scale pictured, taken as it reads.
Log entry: 65 kg
